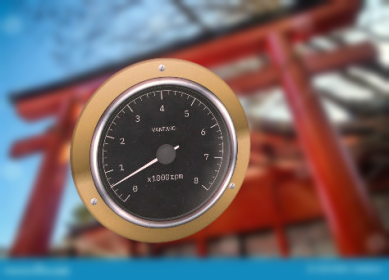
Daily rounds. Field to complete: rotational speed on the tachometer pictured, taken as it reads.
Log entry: 600 rpm
